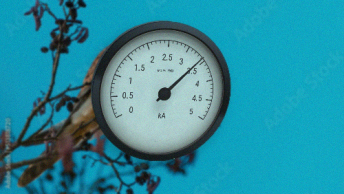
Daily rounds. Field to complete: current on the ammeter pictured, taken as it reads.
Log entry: 3.4 kA
